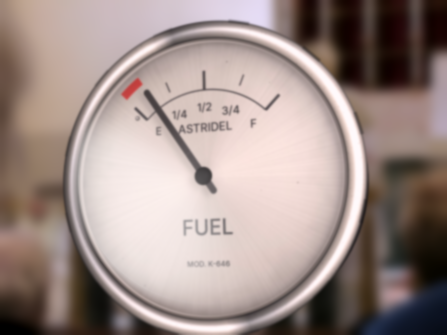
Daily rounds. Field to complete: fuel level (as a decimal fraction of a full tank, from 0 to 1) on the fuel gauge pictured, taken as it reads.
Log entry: 0.125
